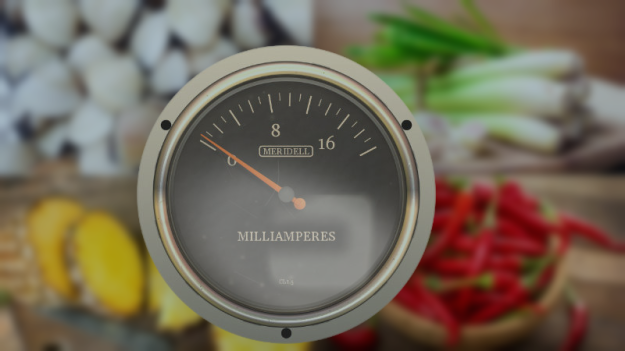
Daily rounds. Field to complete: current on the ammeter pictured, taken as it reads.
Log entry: 0.5 mA
